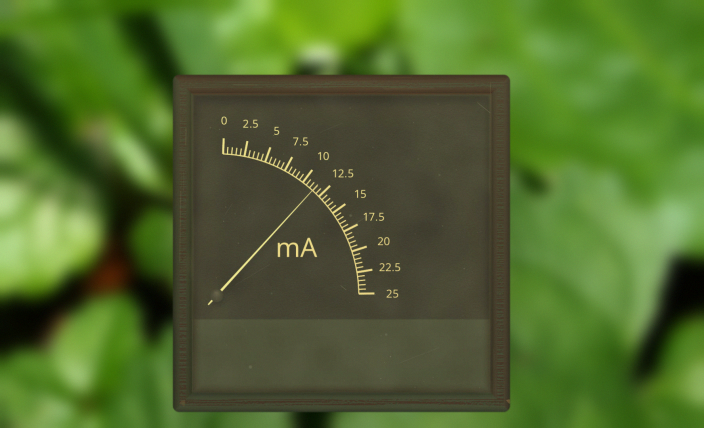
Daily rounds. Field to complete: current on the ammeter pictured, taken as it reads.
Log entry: 11.5 mA
